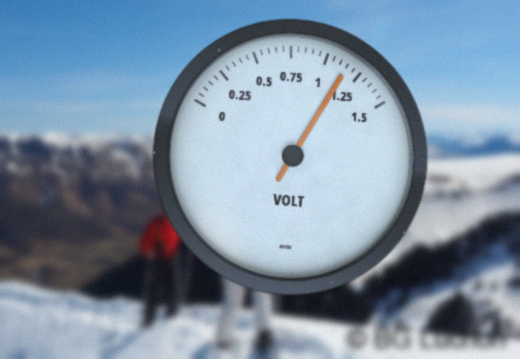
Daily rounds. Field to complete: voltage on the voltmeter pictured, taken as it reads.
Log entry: 1.15 V
